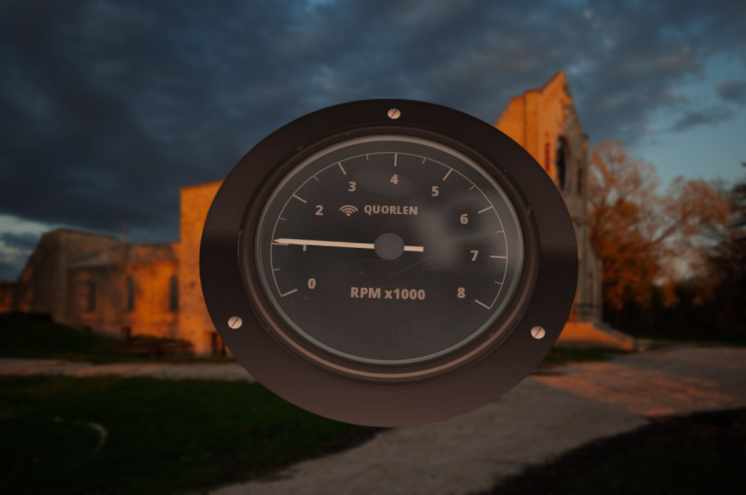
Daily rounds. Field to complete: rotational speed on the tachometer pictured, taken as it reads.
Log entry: 1000 rpm
